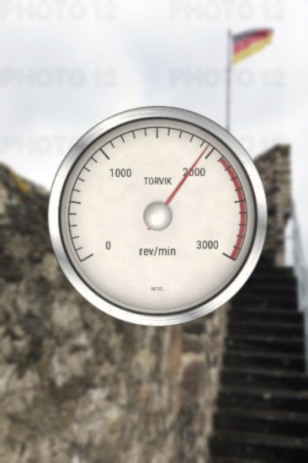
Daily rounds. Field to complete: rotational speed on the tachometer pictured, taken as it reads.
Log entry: 1950 rpm
